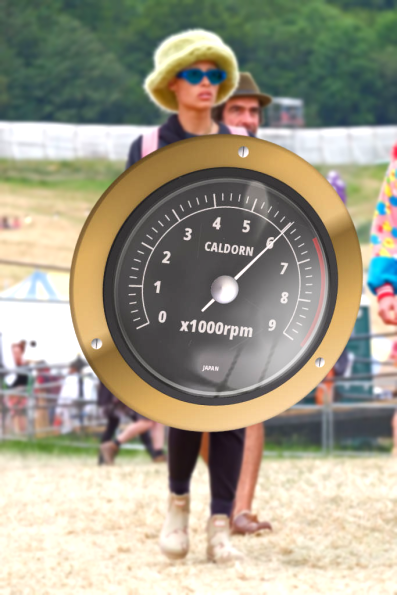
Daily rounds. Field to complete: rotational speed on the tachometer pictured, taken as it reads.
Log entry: 6000 rpm
